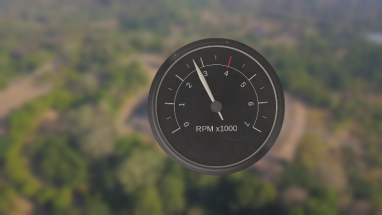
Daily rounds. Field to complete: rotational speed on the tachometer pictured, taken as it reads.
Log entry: 2750 rpm
